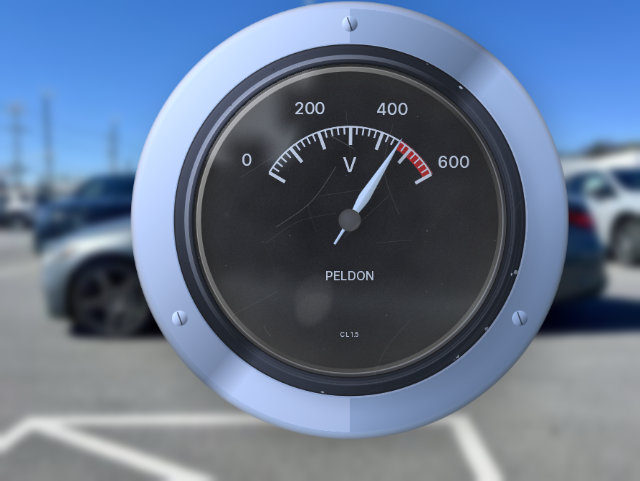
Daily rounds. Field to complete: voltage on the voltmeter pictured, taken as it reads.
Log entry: 460 V
